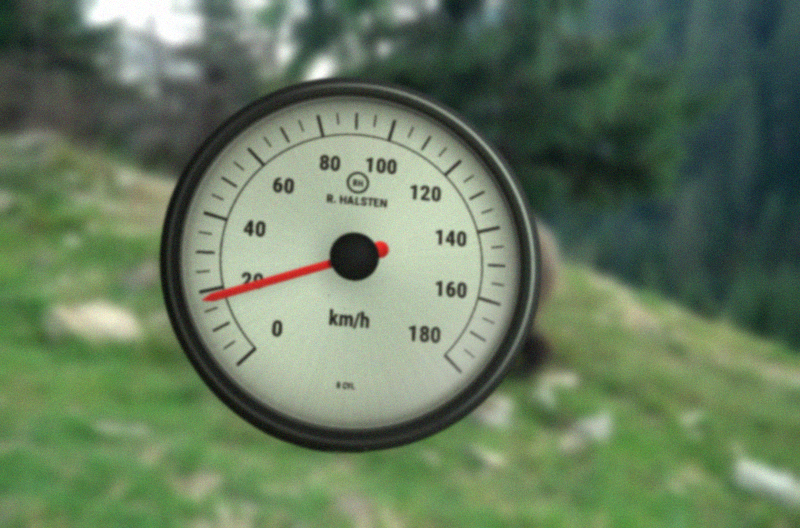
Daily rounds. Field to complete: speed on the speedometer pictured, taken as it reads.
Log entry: 17.5 km/h
